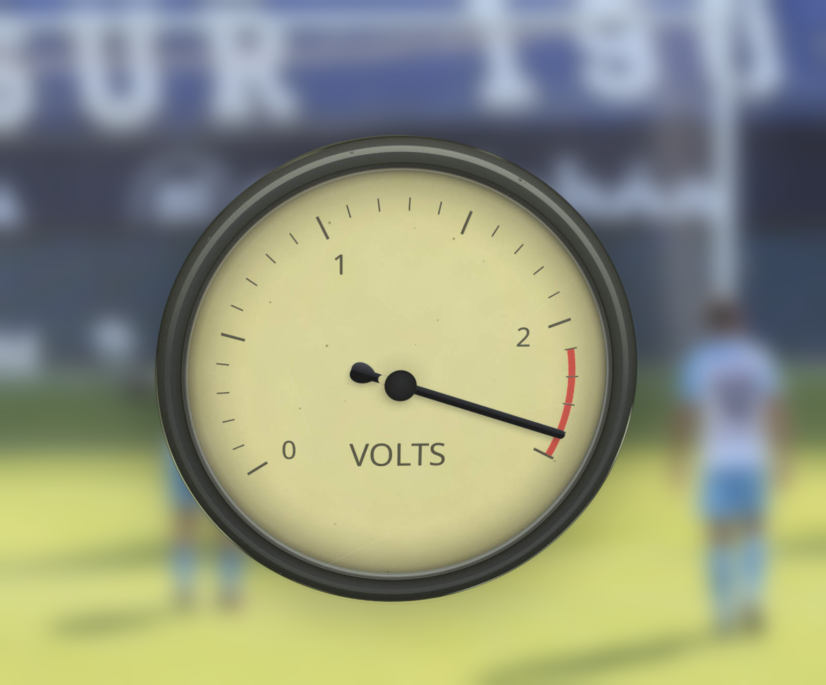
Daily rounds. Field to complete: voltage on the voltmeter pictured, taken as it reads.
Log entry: 2.4 V
